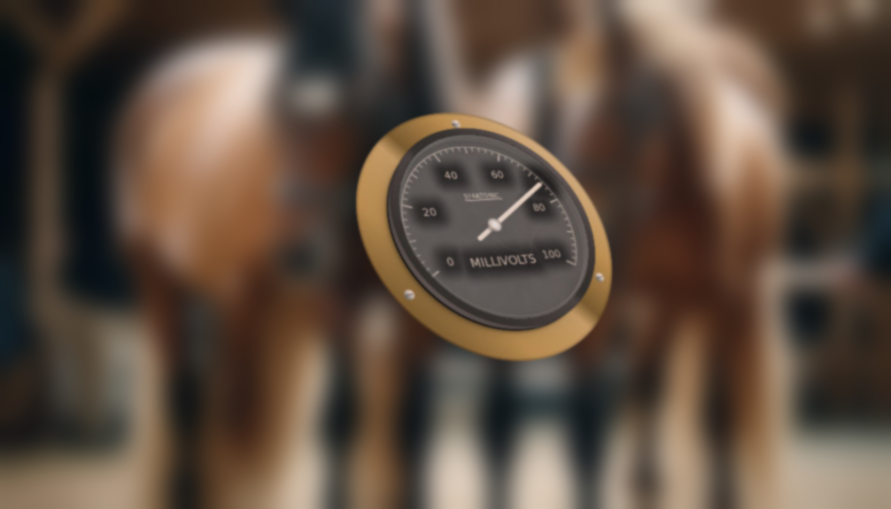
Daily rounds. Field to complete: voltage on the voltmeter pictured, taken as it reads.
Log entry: 74 mV
